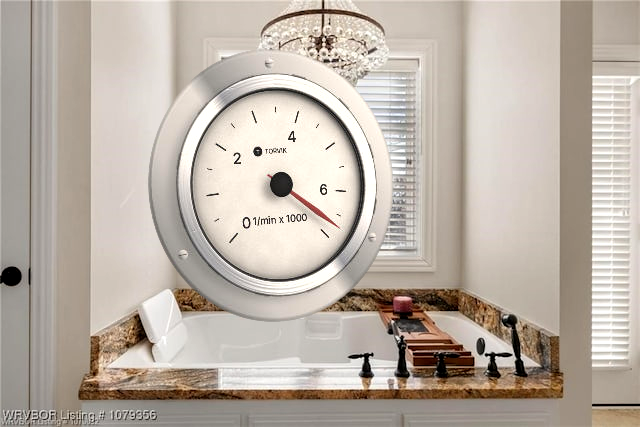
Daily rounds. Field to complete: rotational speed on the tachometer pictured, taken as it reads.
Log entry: 6750 rpm
